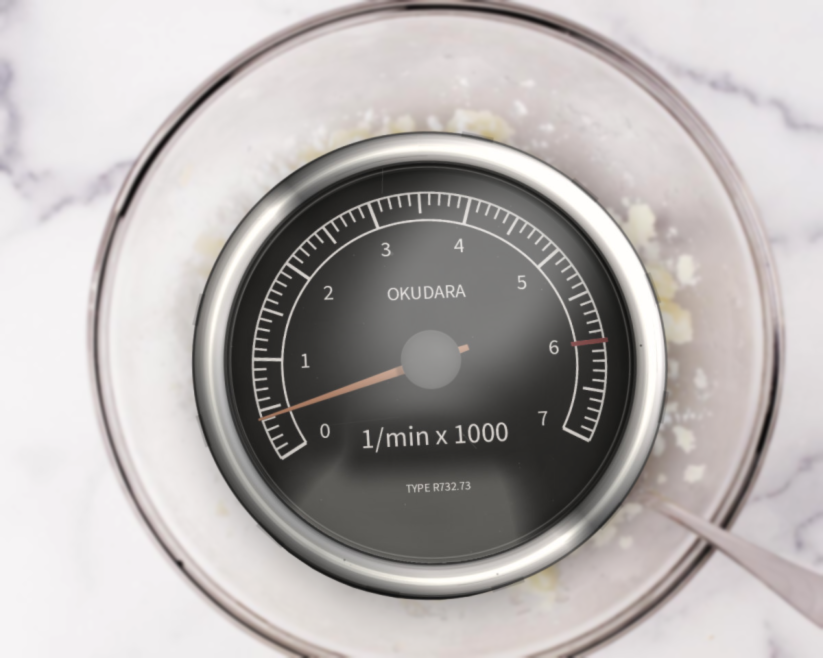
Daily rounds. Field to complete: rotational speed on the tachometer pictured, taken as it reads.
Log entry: 400 rpm
